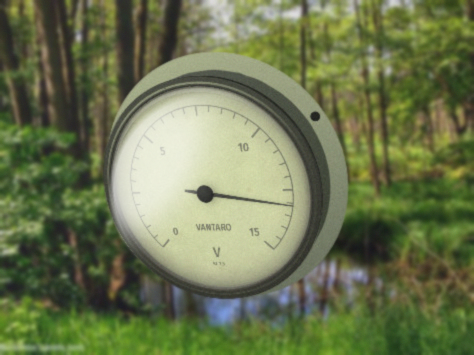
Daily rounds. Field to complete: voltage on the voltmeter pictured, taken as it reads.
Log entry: 13 V
